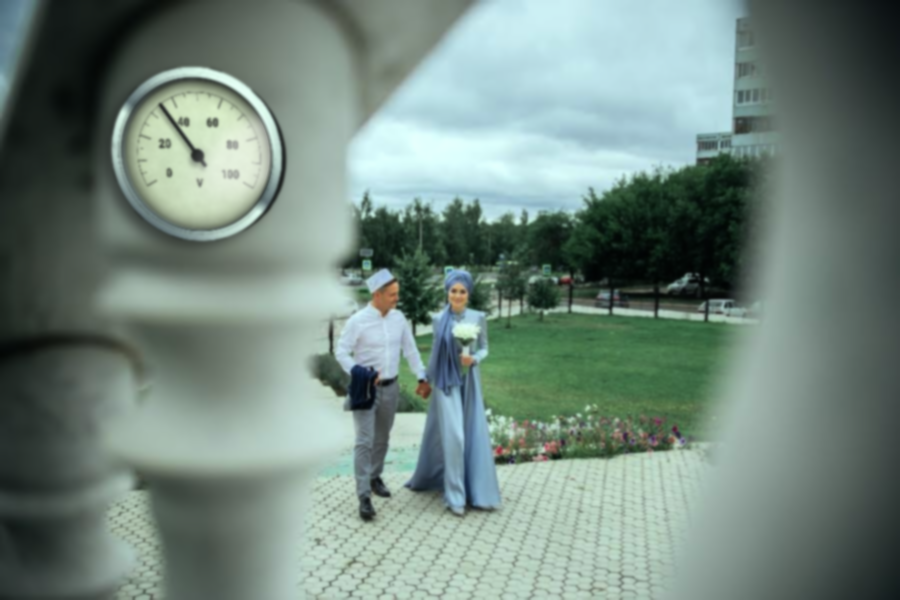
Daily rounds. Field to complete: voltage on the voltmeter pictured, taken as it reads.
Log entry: 35 V
